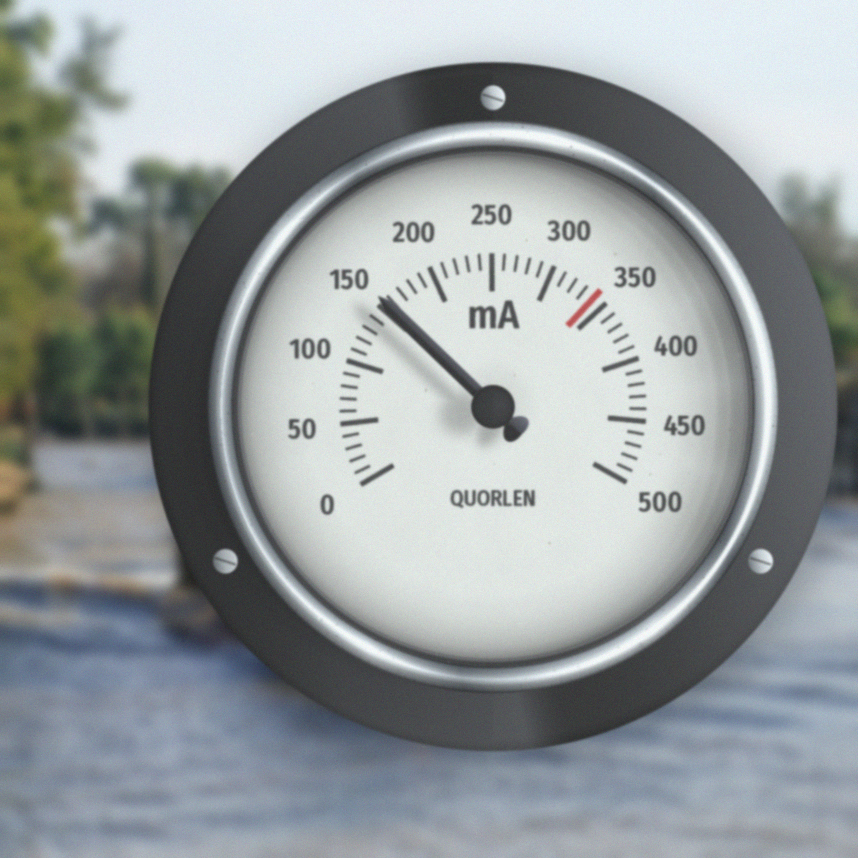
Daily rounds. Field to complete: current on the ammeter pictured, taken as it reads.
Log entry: 155 mA
